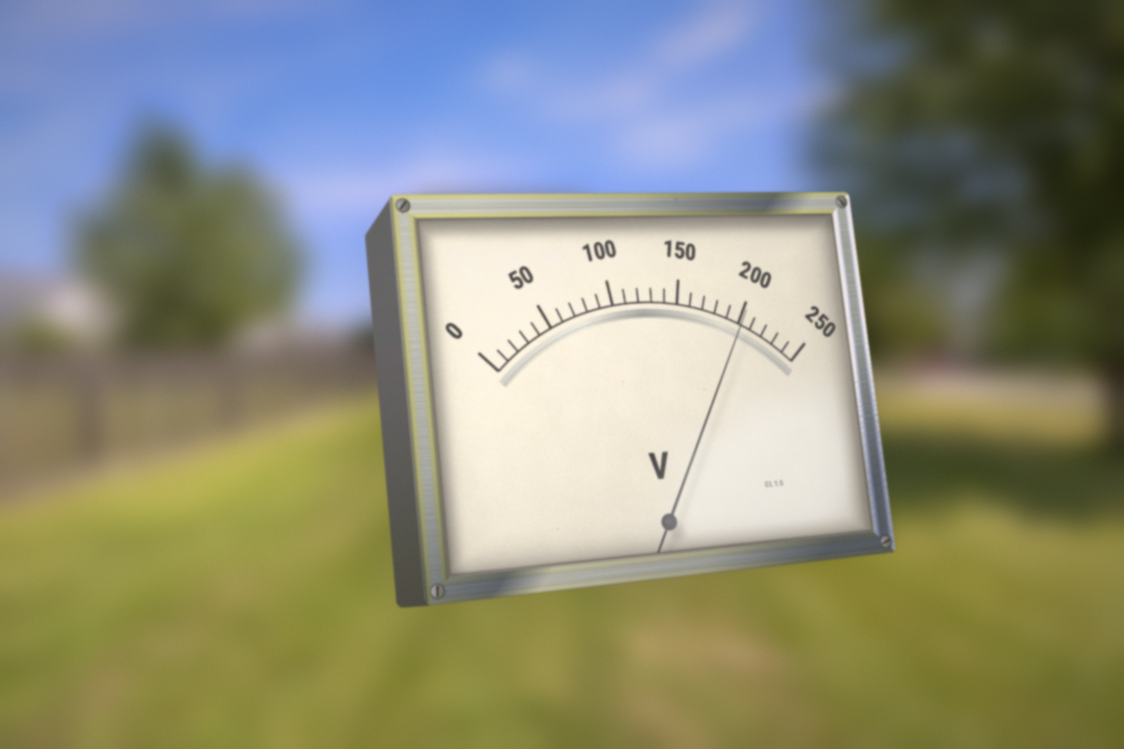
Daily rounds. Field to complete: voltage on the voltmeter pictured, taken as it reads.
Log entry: 200 V
